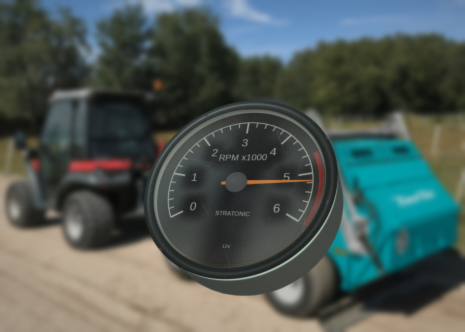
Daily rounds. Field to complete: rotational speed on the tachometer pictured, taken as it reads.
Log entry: 5200 rpm
